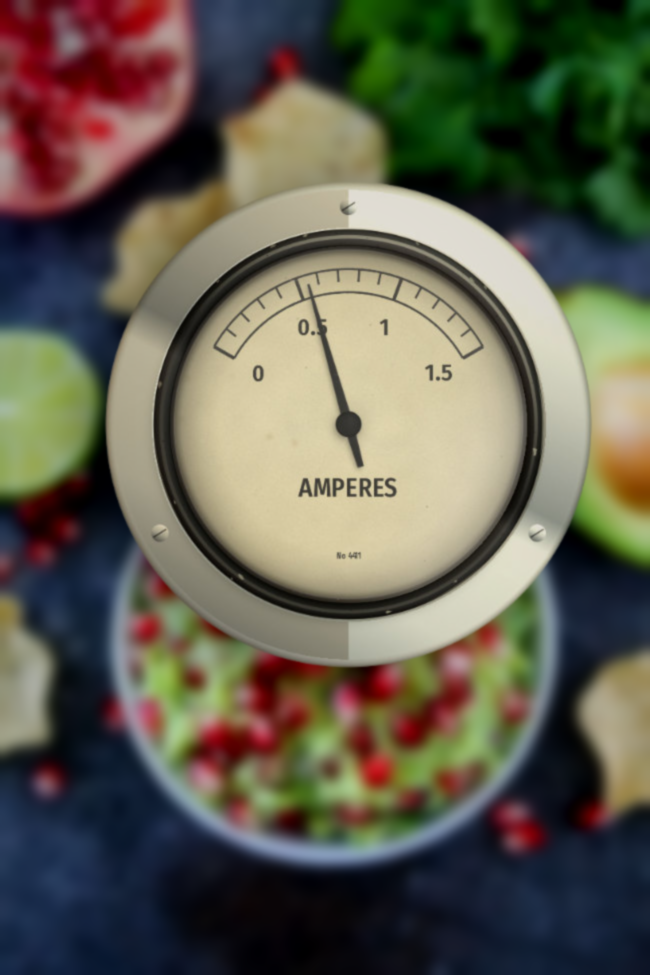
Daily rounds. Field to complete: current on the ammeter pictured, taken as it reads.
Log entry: 0.55 A
